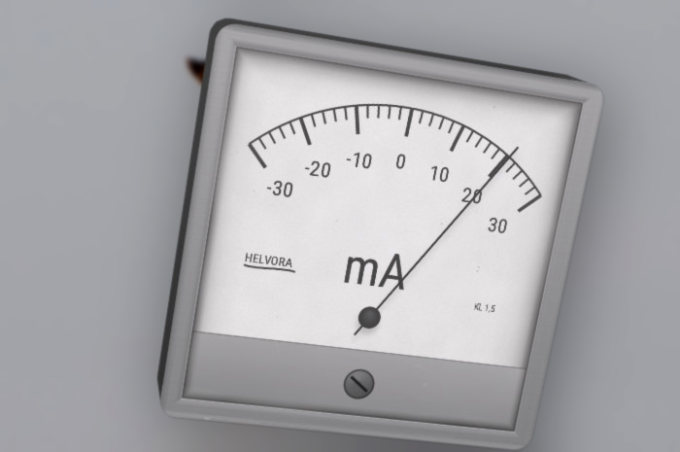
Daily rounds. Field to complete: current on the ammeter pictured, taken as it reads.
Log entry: 20 mA
